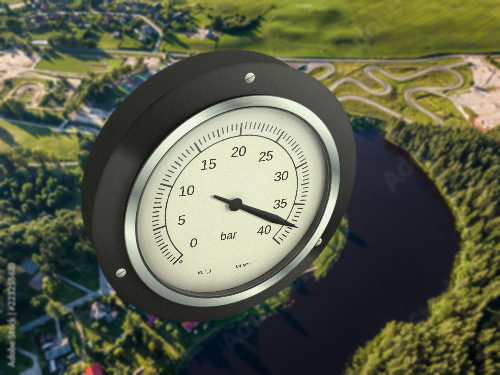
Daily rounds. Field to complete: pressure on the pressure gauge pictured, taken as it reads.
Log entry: 37.5 bar
